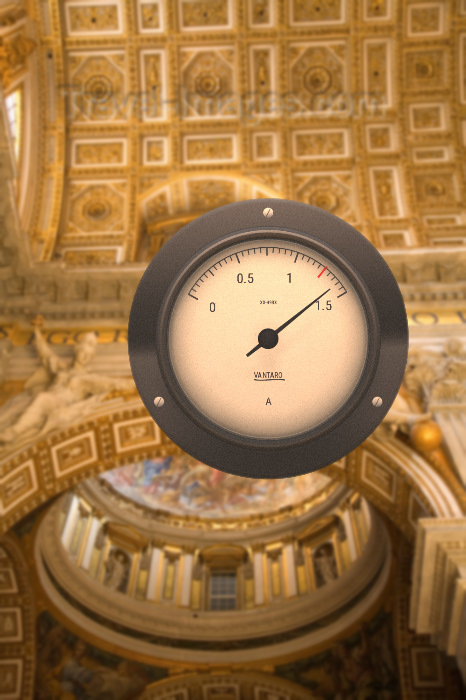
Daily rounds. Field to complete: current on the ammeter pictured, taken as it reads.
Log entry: 1.4 A
